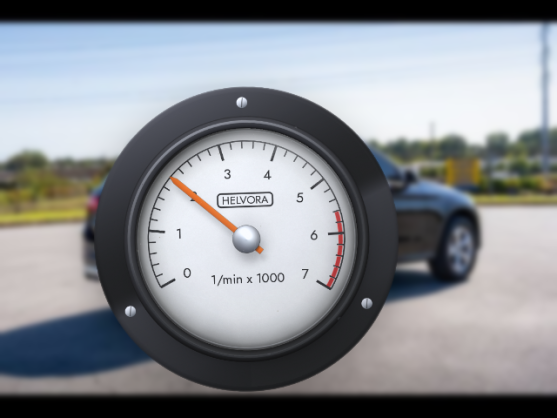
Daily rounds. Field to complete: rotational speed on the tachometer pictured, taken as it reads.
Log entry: 2000 rpm
